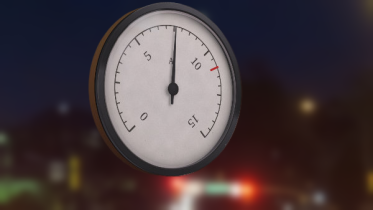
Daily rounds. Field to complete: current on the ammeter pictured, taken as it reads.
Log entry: 7.5 A
